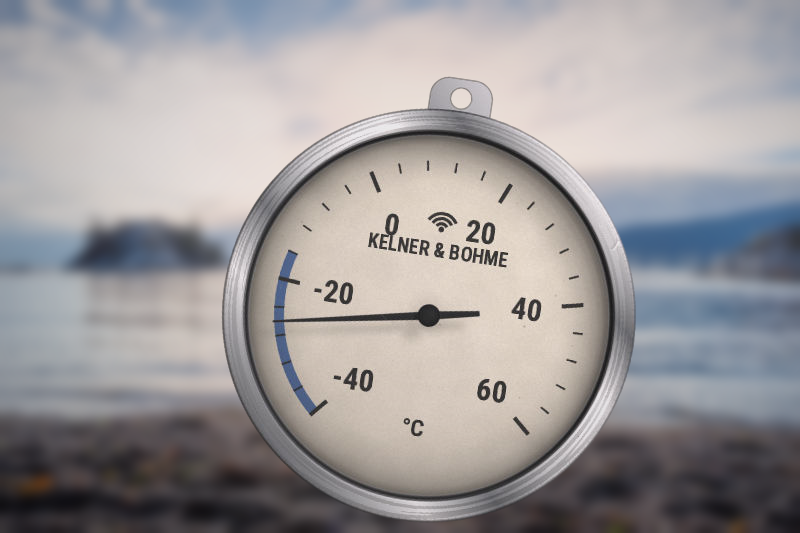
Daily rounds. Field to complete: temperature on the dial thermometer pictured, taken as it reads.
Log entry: -26 °C
